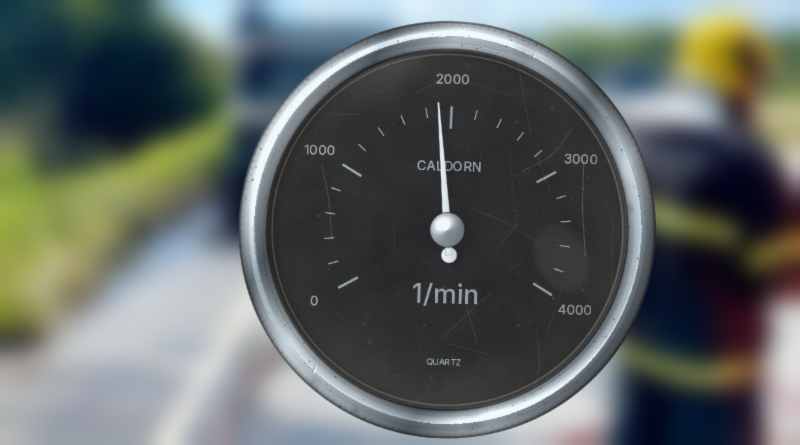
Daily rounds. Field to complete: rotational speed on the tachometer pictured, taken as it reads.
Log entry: 1900 rpm
